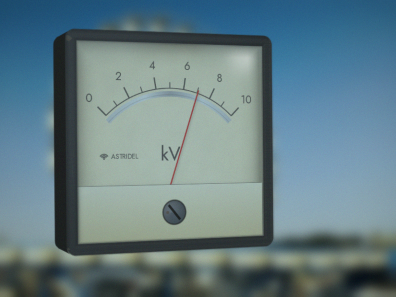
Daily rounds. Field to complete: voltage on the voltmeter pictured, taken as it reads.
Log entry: 7 kV
